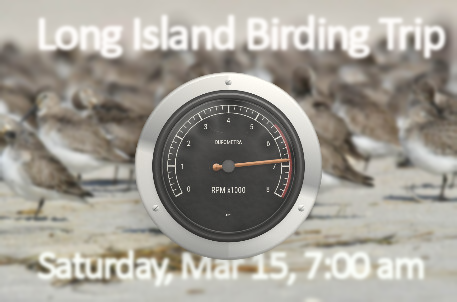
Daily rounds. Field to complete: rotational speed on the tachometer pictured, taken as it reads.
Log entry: 6800 rpm
